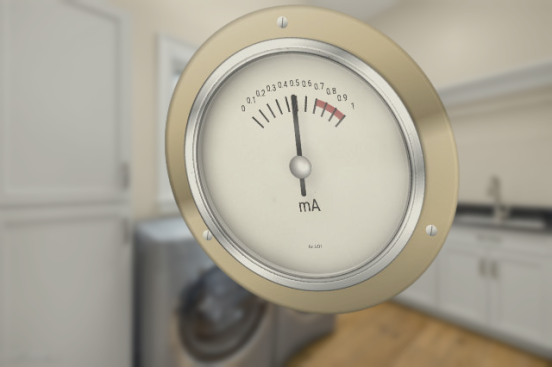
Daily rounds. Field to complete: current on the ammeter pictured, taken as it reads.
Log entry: 0.5 mA
